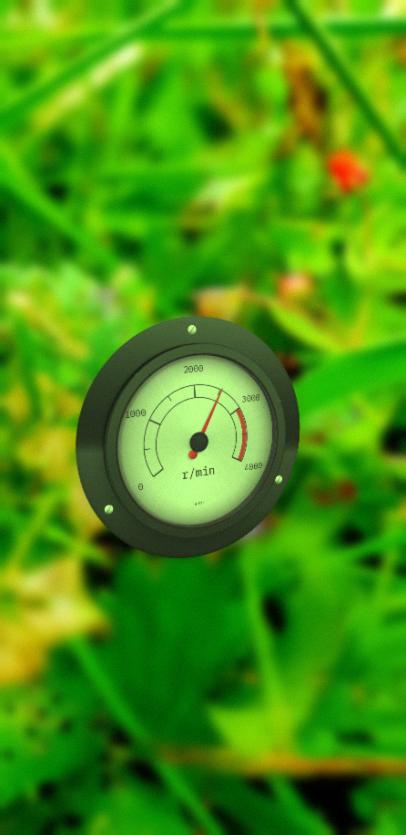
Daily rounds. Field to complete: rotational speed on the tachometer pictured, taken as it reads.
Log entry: 2500 rpm
